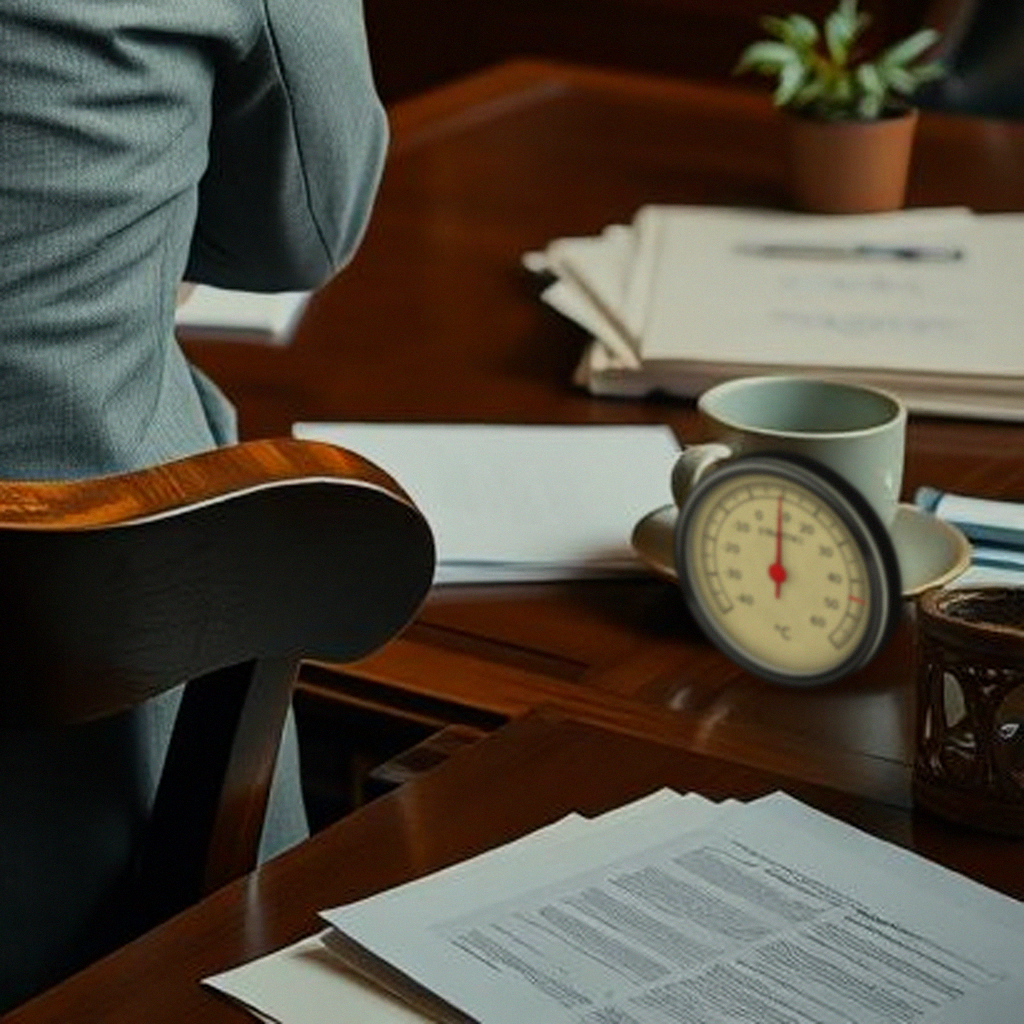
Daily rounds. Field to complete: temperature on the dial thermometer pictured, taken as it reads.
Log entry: 10 °C
